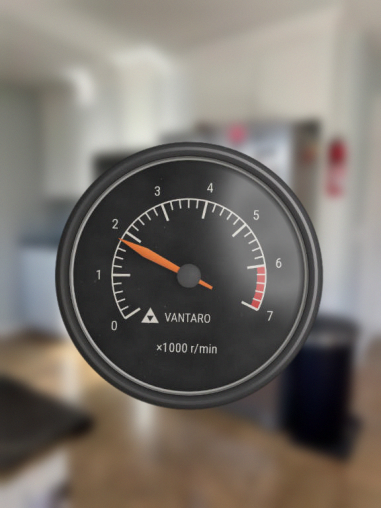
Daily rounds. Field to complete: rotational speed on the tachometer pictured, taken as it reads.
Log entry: 1800 rpm
